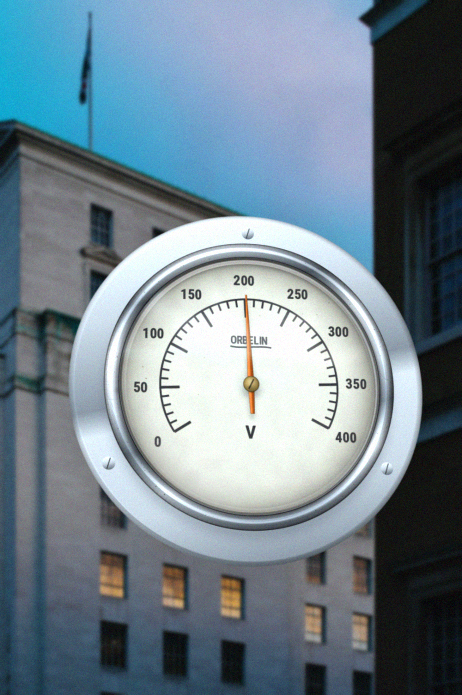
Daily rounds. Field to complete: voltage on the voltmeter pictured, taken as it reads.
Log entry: 200 V
